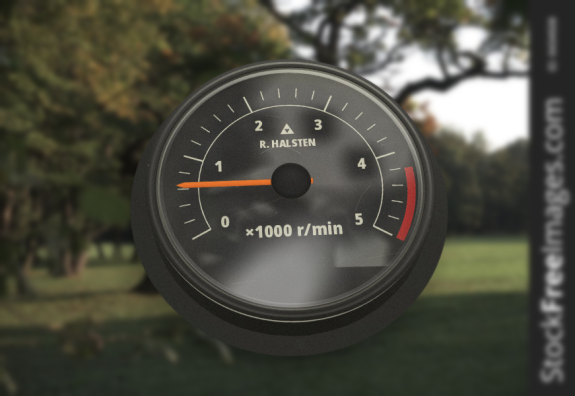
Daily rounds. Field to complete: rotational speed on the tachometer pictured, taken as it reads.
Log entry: 600 rpm
